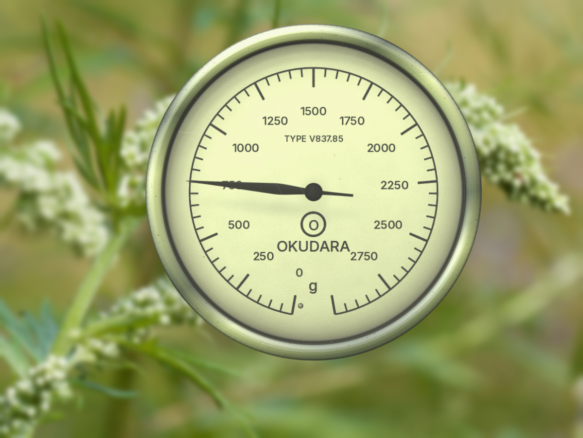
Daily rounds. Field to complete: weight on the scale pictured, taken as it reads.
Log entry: 750 g
